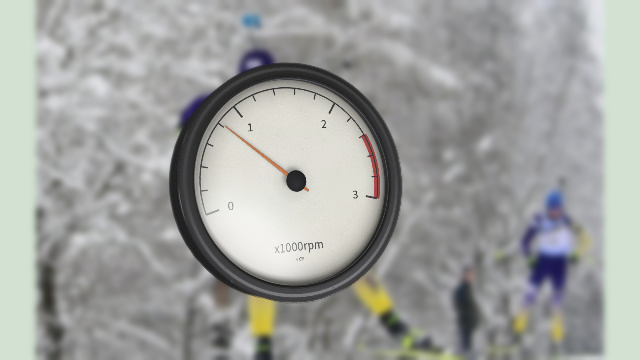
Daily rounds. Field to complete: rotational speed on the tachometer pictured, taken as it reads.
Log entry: 800 rpm
